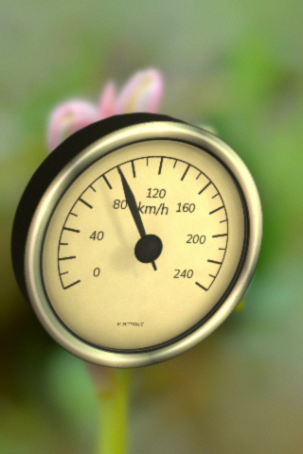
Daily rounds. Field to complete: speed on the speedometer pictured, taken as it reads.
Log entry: 90 km/h
